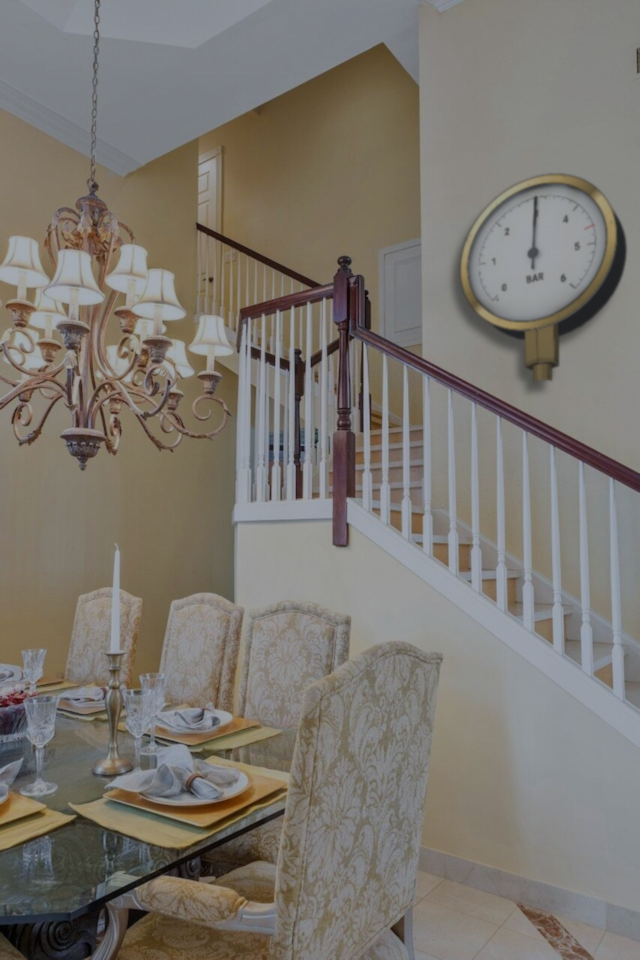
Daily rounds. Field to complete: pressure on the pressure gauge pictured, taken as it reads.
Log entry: 3 bar
